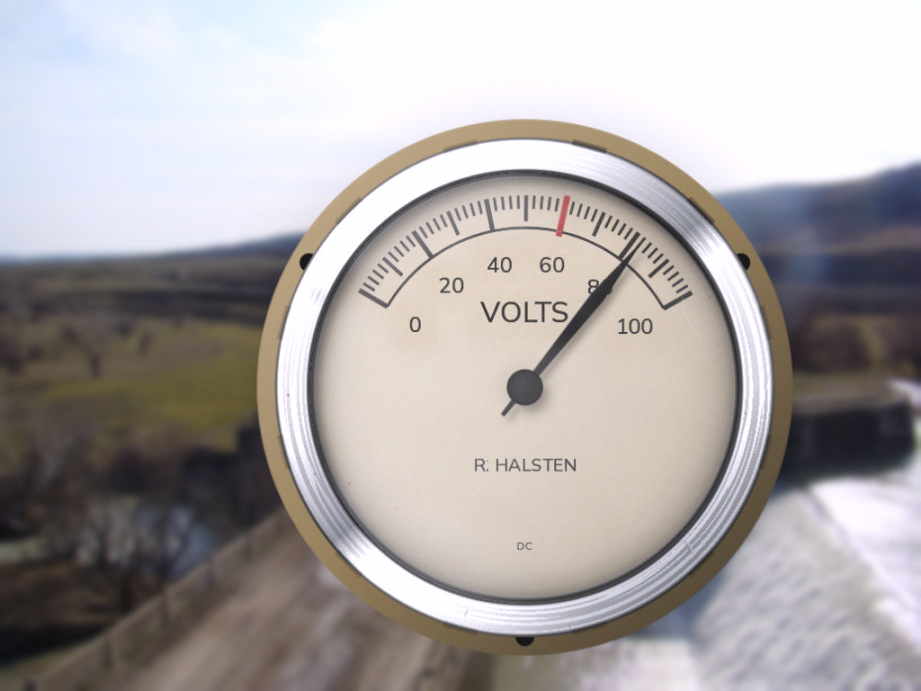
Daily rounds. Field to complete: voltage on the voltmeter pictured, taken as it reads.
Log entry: 82 V
